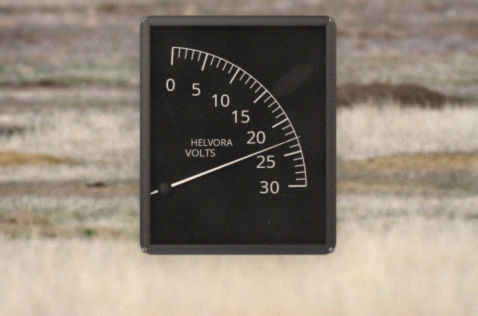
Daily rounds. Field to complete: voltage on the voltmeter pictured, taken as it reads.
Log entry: 23 V
